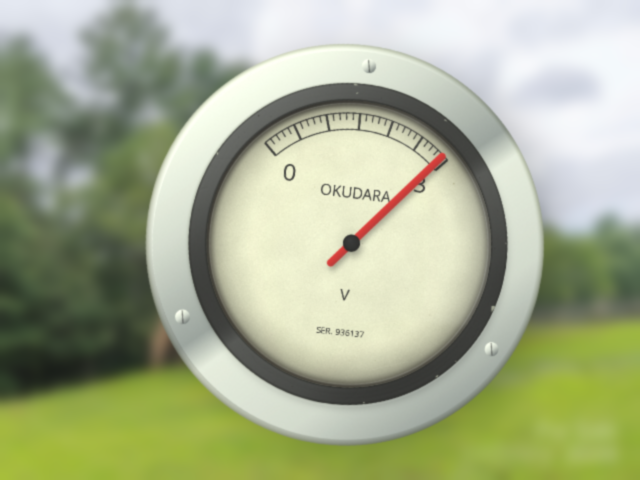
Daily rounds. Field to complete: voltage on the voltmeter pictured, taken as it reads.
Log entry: 2.9 V
